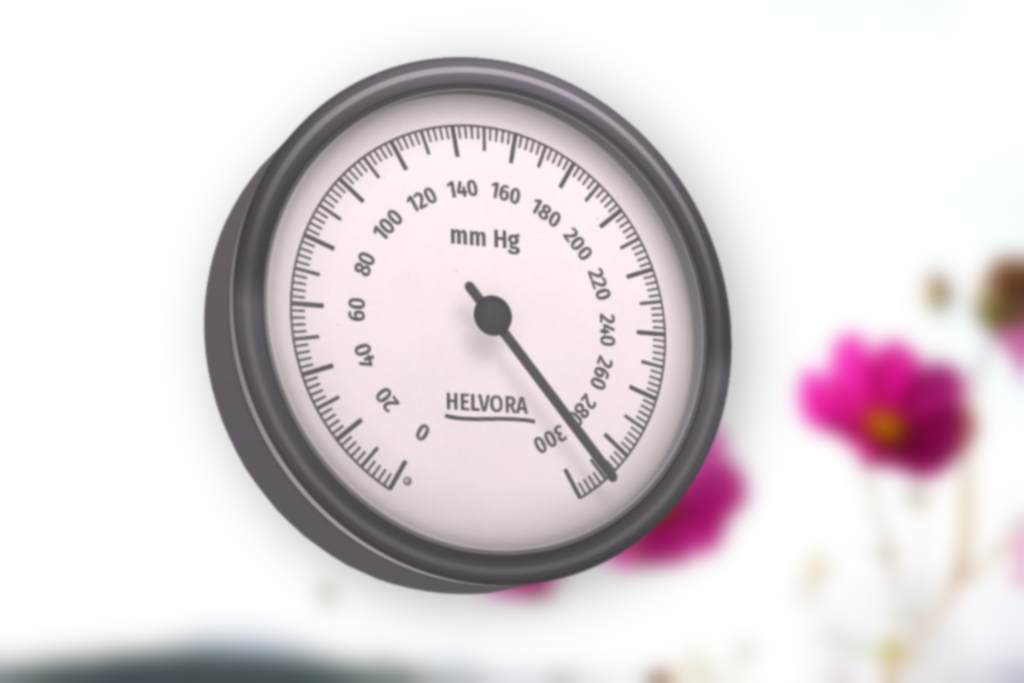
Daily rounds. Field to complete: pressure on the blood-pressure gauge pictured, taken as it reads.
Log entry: 290 mmHg
